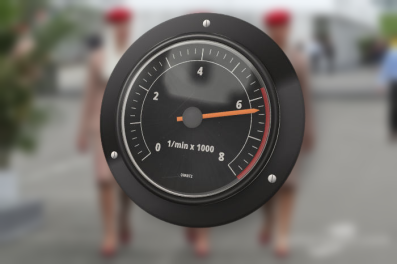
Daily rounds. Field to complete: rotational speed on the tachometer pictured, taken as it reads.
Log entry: 6300 rpm
